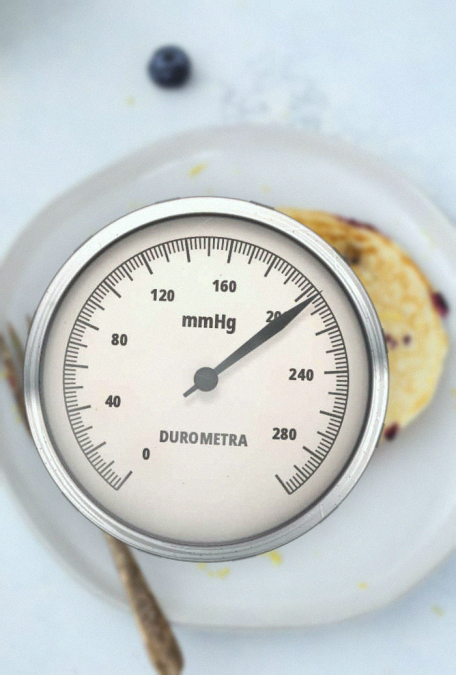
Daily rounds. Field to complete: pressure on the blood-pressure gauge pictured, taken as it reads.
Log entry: 204 mmHg
